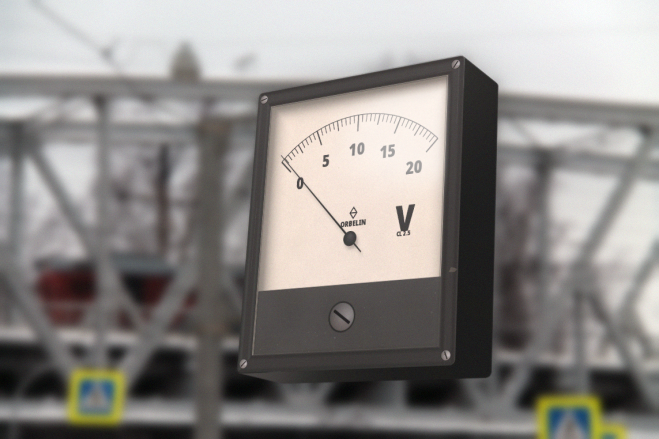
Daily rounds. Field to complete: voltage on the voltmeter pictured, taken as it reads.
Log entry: 0.5 V
